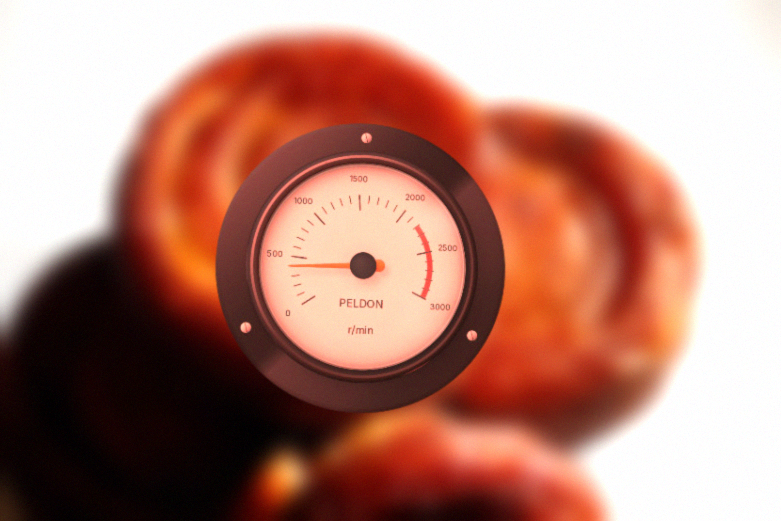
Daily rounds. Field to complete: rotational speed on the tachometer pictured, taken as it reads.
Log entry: 400 rpm
